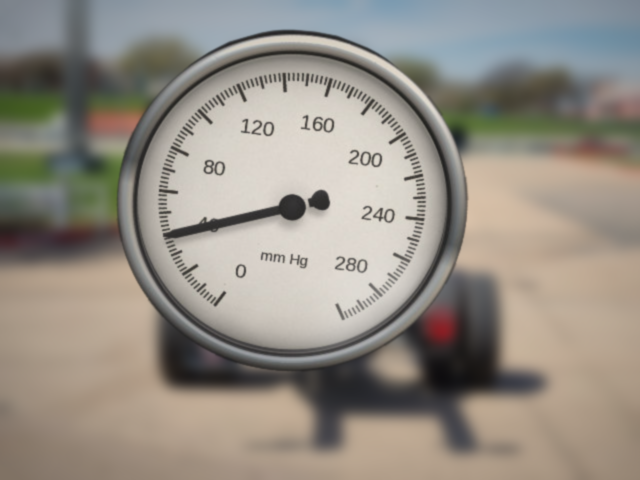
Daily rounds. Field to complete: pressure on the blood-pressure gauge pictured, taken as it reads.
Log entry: 40 mmHg
